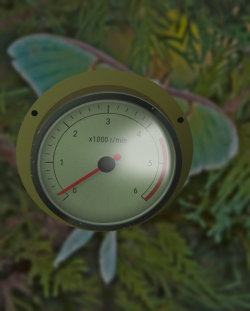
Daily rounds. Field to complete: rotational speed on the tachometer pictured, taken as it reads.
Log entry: 200 rpm
